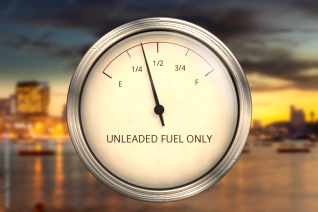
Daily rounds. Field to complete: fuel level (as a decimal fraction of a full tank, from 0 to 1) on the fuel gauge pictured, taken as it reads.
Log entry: 0.375
